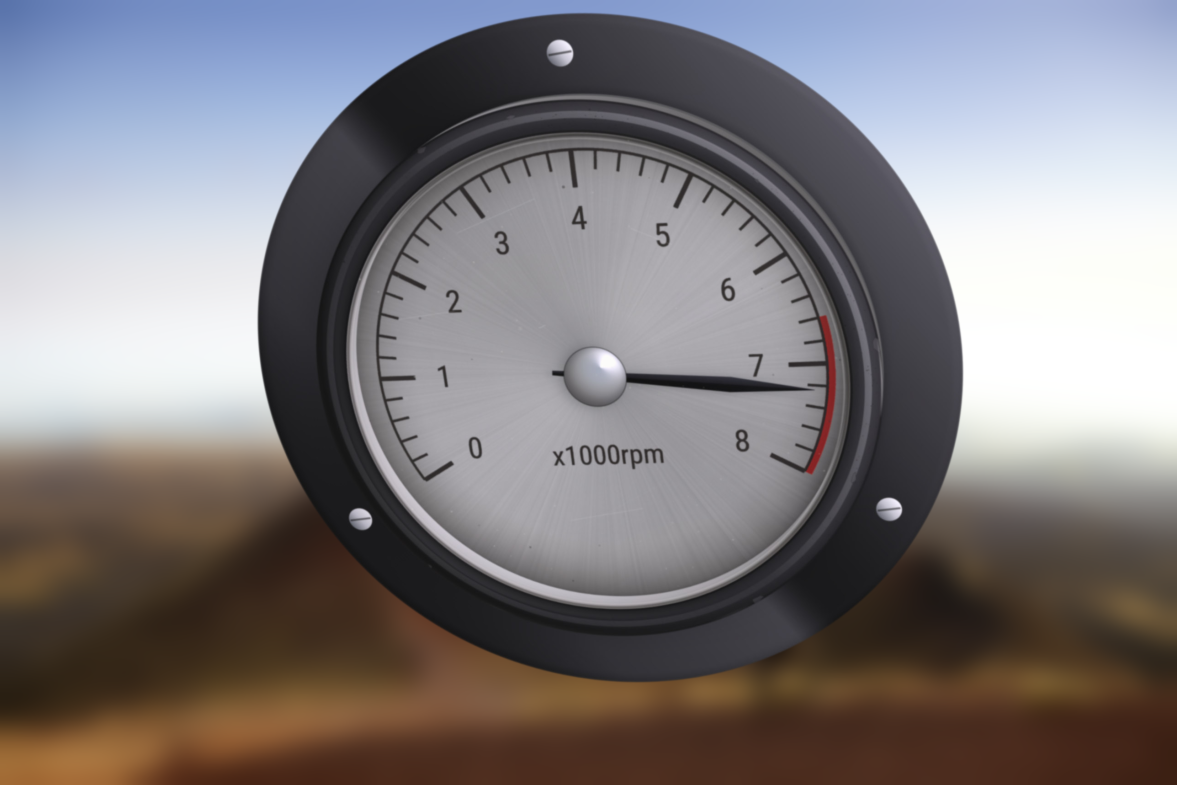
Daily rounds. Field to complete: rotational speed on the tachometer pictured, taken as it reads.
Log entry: 7200 rpm
